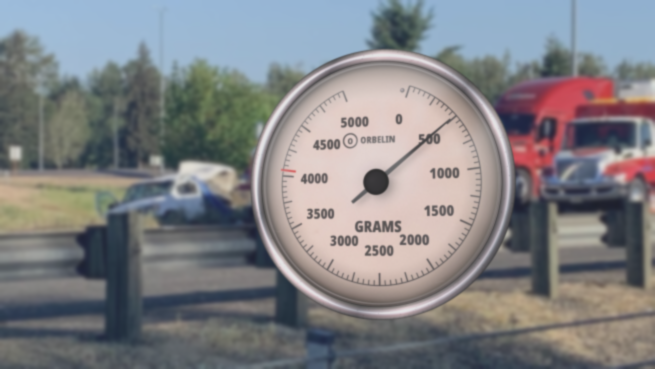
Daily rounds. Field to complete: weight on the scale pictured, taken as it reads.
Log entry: 500 g
